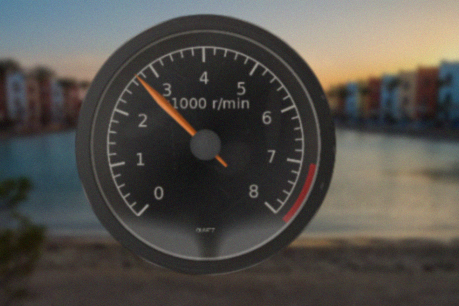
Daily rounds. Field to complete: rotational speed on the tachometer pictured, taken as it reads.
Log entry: 2700 rpm
